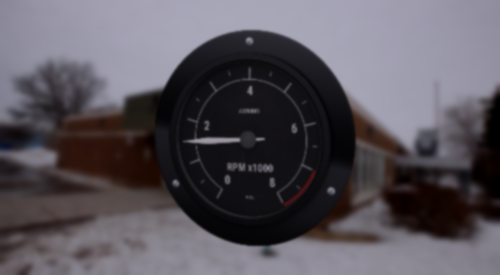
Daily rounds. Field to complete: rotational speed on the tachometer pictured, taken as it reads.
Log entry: 1500 rpm
